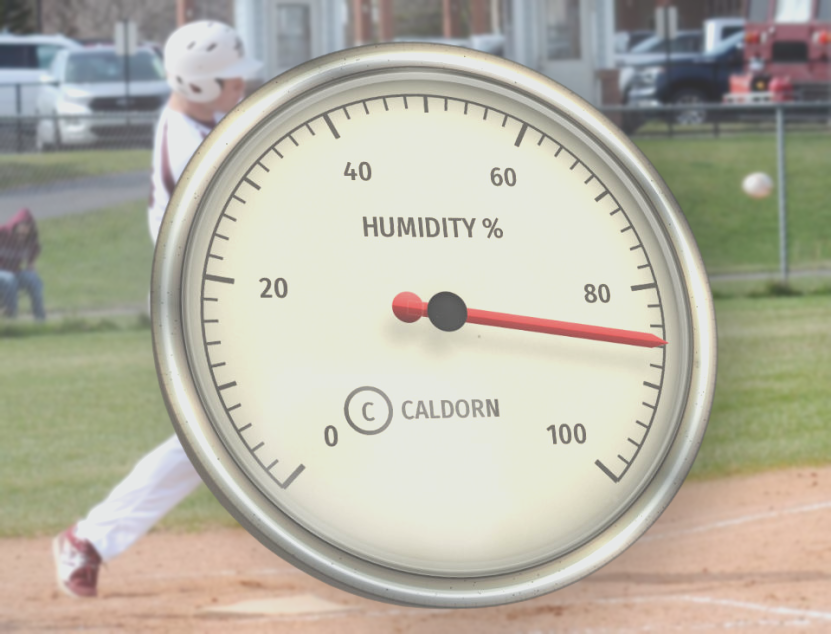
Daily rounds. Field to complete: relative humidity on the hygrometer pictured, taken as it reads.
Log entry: 86 %
